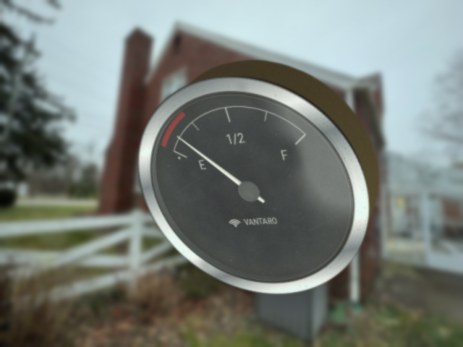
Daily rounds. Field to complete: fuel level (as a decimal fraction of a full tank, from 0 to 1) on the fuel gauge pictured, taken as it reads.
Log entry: 0.125
